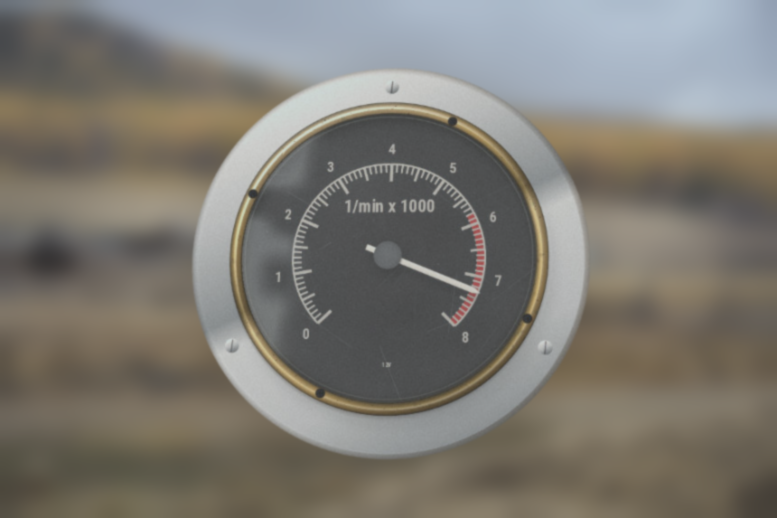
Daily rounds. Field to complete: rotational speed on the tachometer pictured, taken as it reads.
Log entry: 7300 rpm
